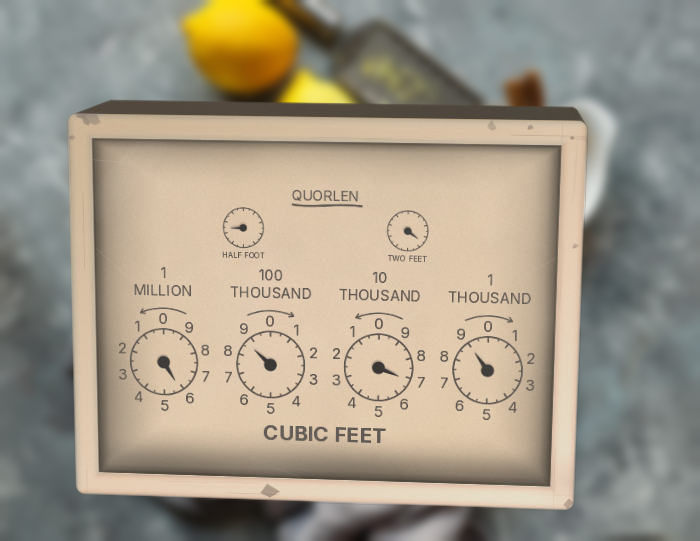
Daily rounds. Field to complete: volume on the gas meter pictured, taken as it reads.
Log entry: 586900 ft³
